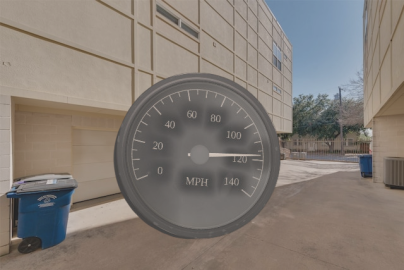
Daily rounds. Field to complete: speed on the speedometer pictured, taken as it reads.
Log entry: 117.5 mph
